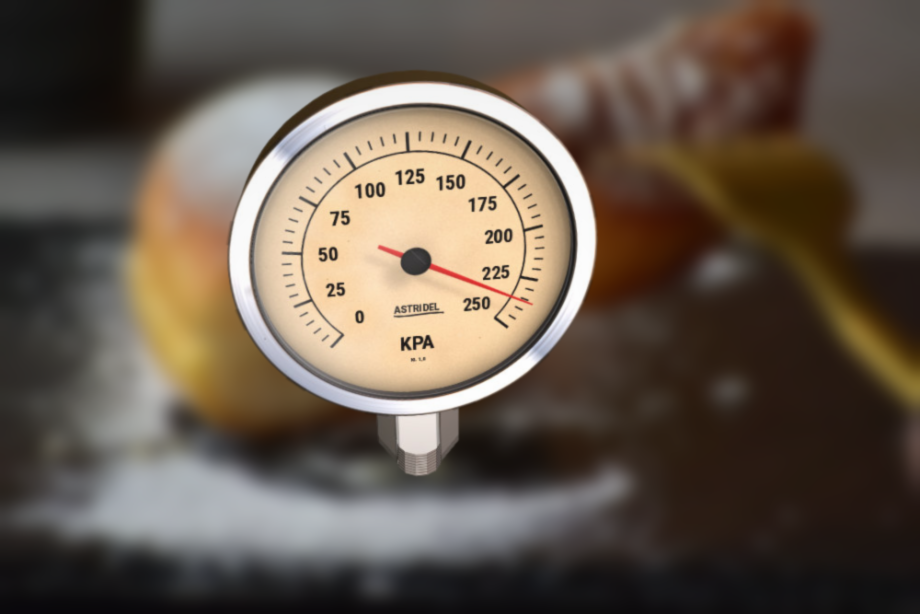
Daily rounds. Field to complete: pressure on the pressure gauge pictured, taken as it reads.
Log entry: 235 kPa
